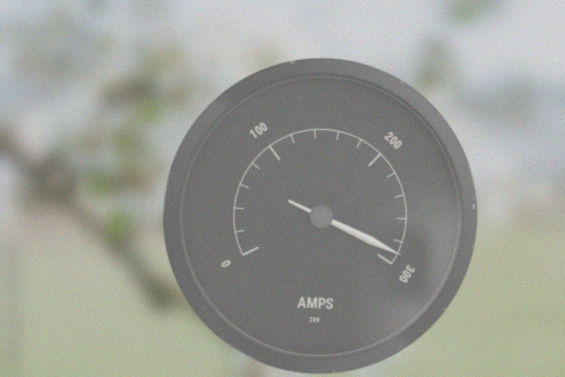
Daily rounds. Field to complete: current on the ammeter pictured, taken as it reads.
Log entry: 290 A
